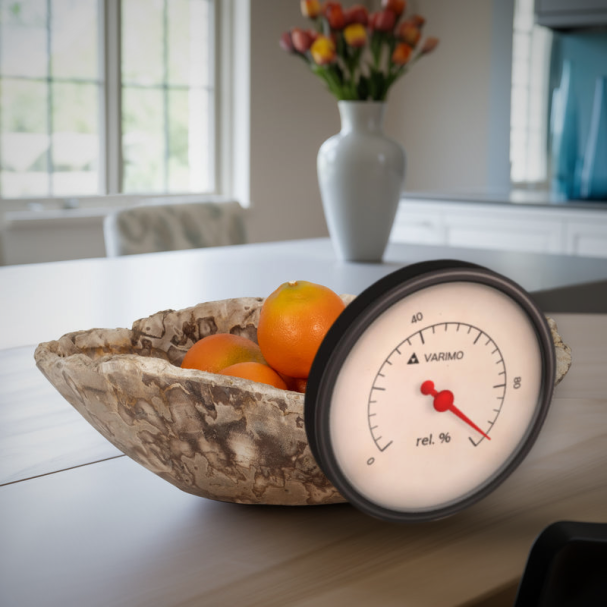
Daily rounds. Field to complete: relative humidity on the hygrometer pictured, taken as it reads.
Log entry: 96 %
